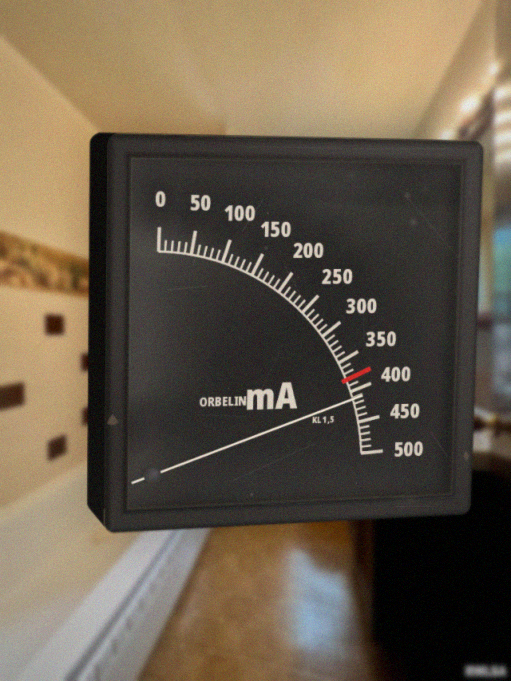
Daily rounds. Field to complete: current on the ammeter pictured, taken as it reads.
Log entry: 410 mA
